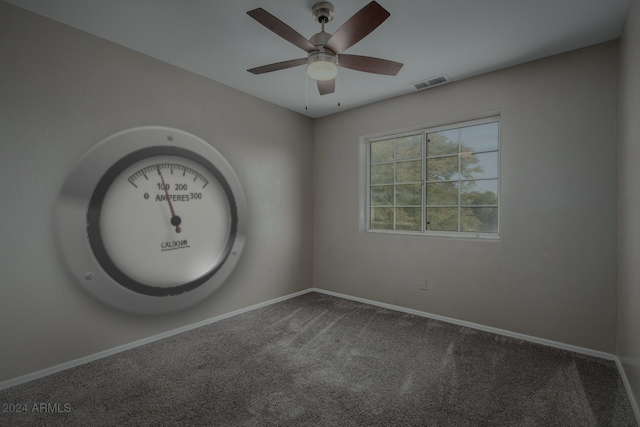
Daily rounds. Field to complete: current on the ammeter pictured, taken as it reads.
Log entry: 100 A
